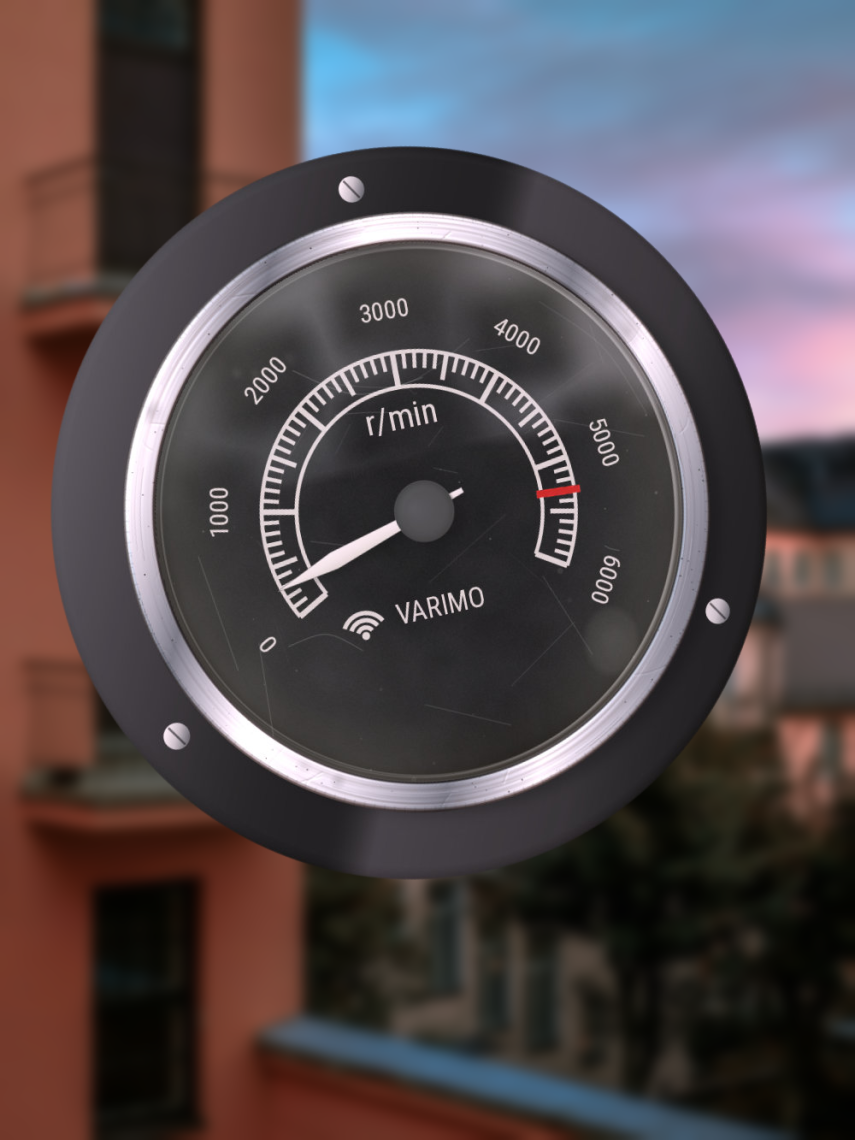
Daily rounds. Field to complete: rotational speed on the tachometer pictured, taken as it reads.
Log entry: 300 rpm
